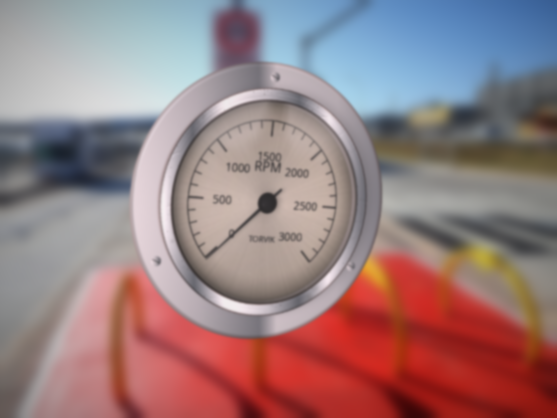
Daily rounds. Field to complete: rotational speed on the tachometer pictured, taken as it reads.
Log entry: 0 rpm
